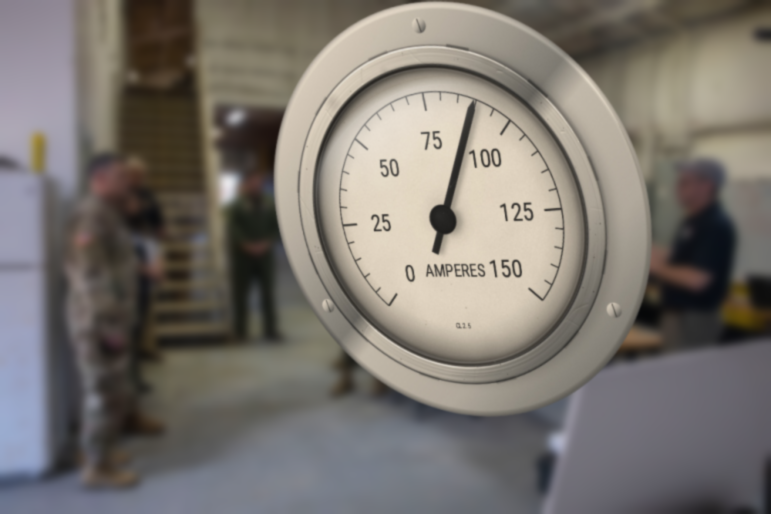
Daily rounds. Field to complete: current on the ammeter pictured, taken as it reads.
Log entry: 90 A
